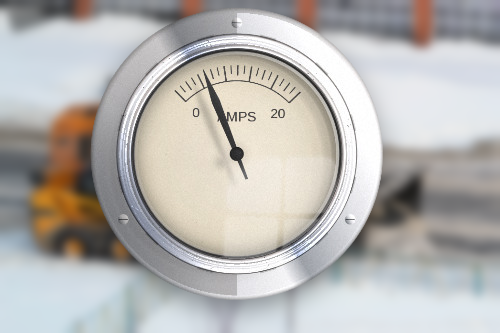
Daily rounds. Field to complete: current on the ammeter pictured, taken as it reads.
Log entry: 5 A
